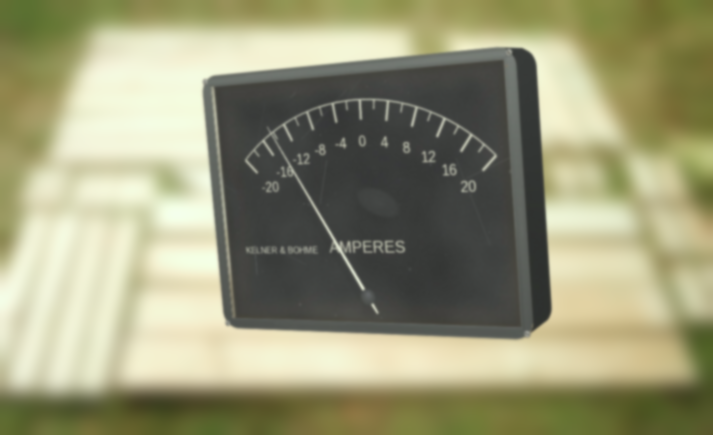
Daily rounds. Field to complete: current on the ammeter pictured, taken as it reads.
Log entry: -14 A
